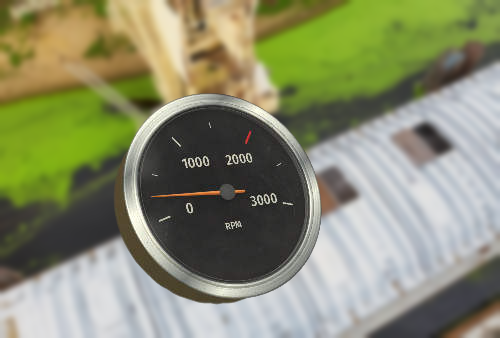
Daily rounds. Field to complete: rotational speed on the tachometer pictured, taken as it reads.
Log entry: 250 rpm
